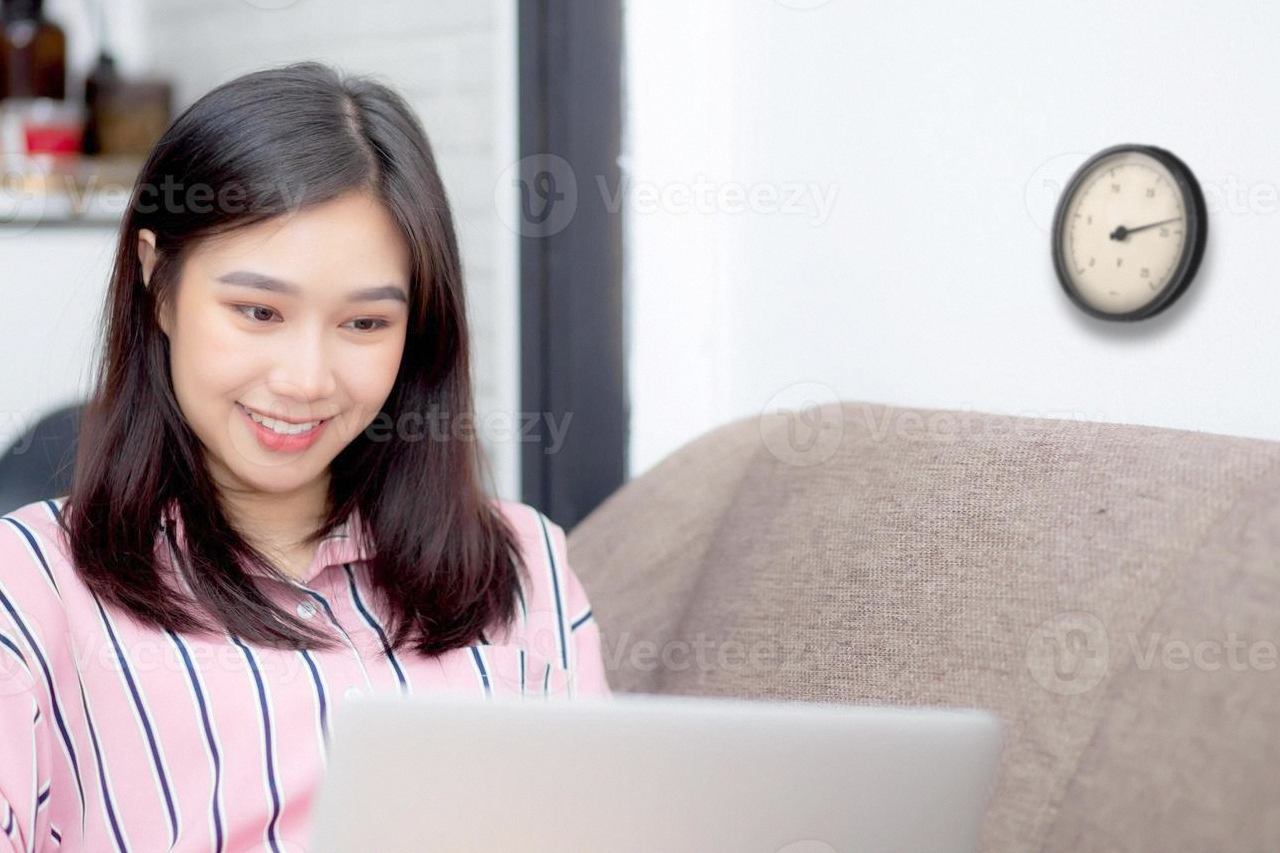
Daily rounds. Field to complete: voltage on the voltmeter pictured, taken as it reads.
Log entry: 19 V
